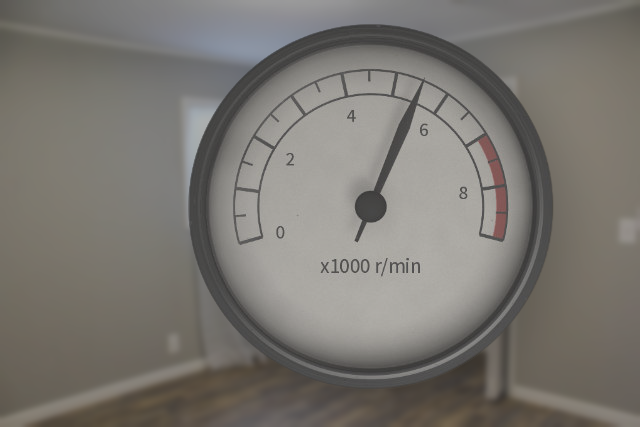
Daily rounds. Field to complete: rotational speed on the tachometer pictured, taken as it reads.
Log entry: 5500 rpm
